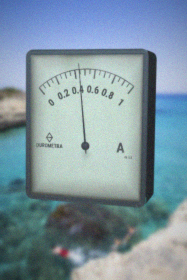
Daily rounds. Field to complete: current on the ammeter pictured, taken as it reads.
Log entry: 0.45 A
